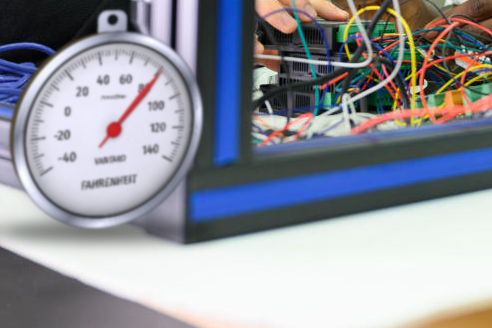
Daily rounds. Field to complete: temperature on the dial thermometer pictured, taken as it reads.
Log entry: 80 °F
